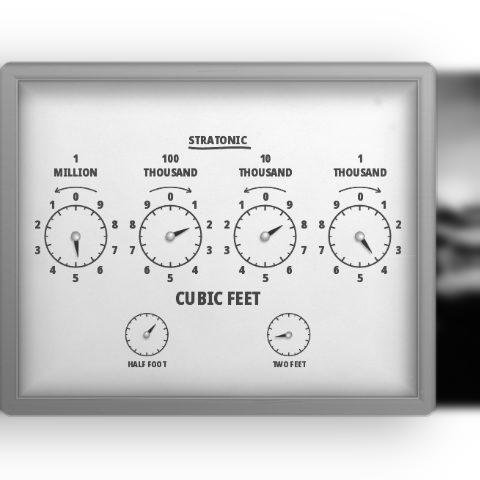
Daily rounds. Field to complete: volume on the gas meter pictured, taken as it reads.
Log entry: 518400 ft³
